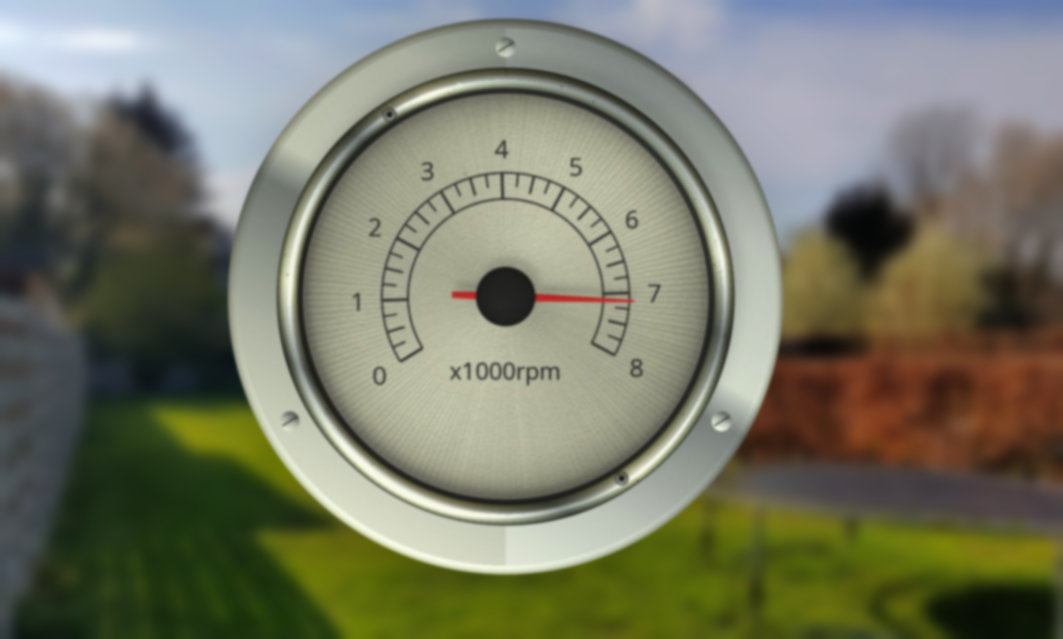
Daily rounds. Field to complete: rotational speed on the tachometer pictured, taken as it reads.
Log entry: 7125 rpm
